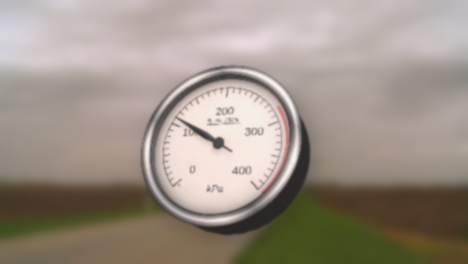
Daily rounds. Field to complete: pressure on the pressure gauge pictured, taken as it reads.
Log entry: 110 kPa
